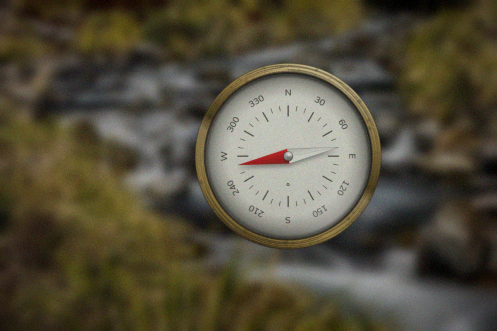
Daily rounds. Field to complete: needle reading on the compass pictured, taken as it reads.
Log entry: 260 °
